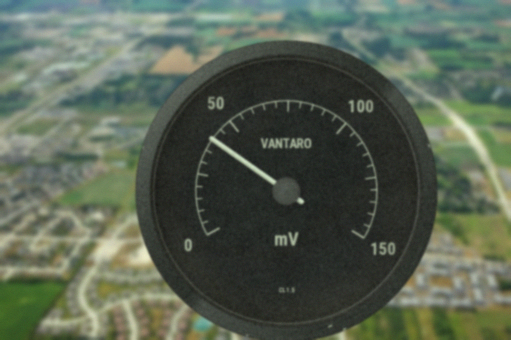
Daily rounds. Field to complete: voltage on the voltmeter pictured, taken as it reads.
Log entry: 40 mV
